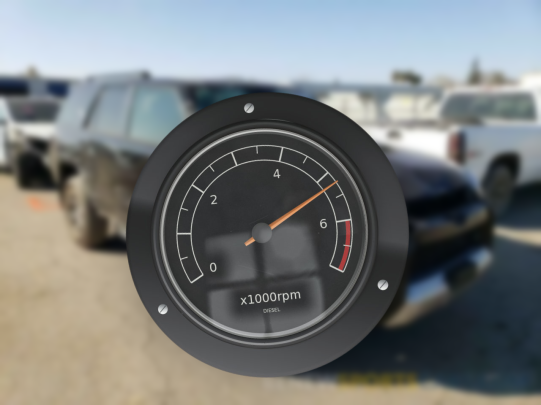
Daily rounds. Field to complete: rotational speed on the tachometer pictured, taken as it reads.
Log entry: 5250 rpm
